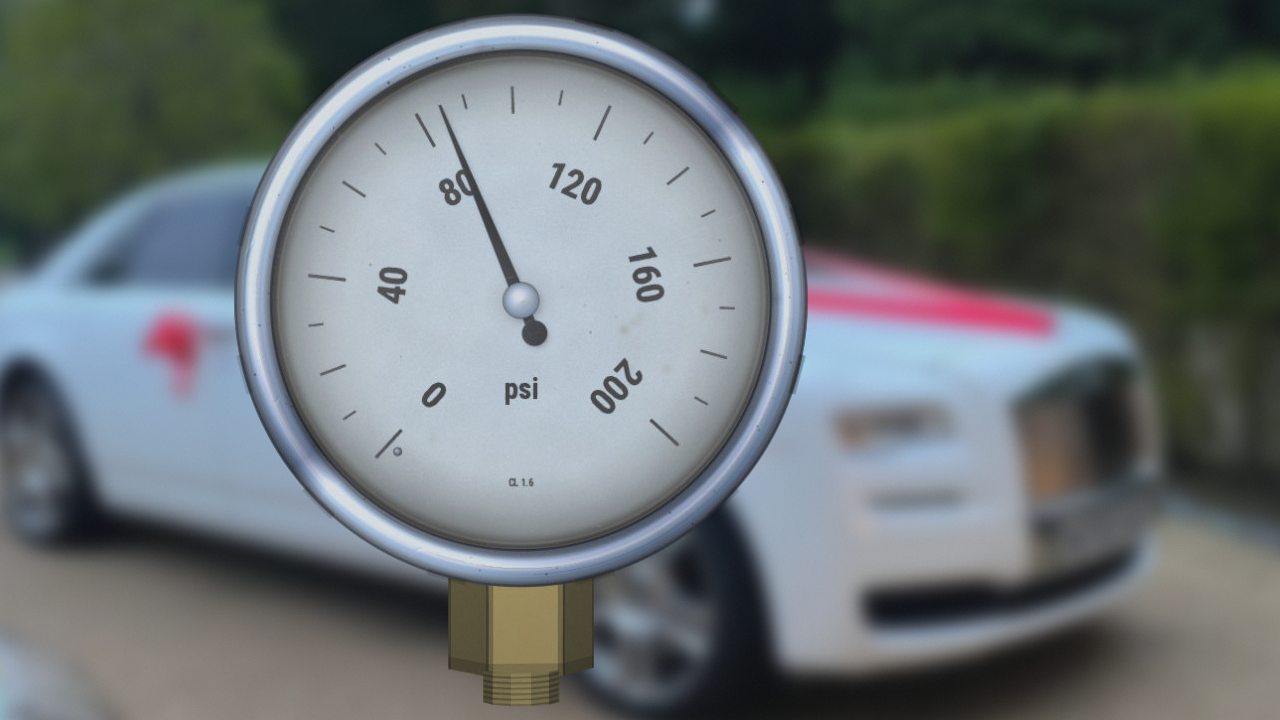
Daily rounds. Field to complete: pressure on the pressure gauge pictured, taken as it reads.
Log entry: 85 psi
